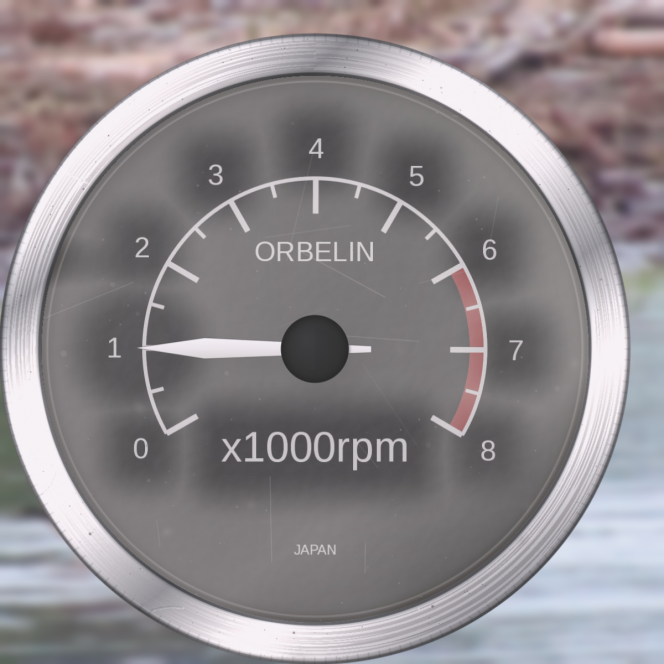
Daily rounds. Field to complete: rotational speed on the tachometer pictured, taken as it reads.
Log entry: 1000 rpm
